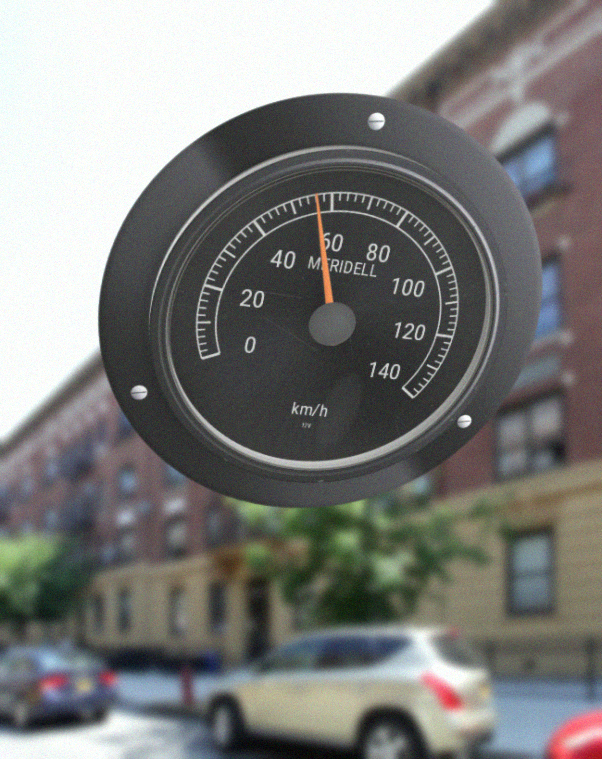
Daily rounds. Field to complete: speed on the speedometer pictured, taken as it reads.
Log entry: 56 km/h
